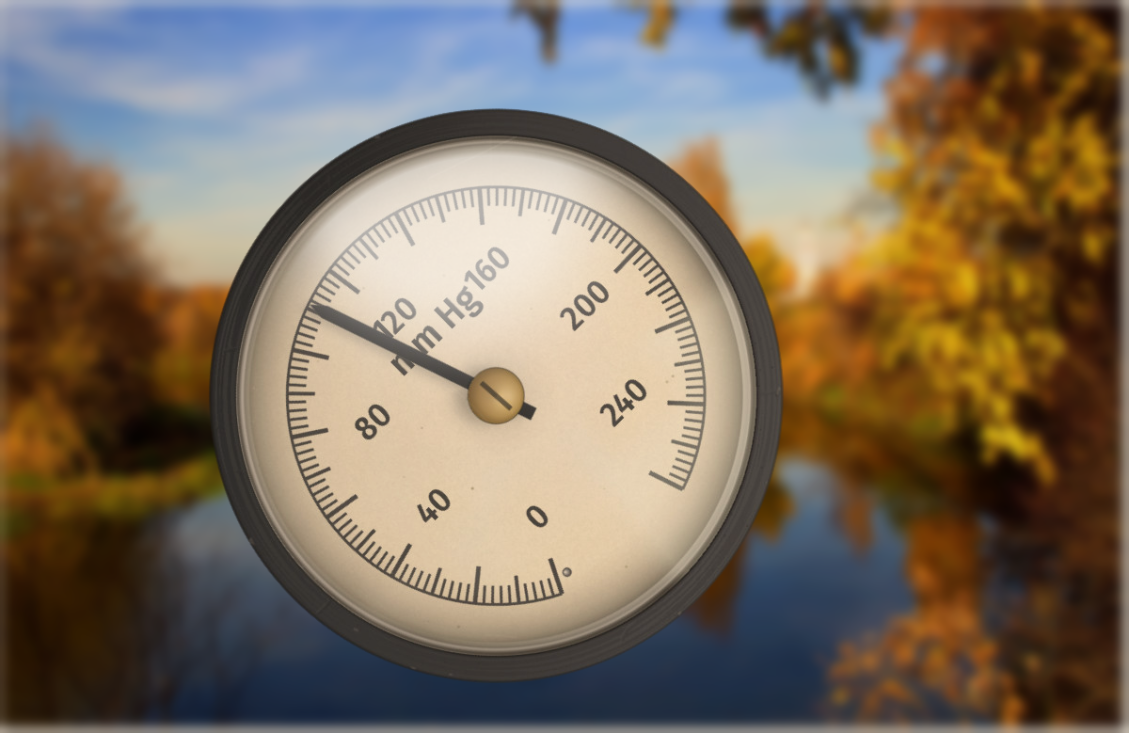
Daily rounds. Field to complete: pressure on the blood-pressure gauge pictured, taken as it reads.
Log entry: 111 mmHg
